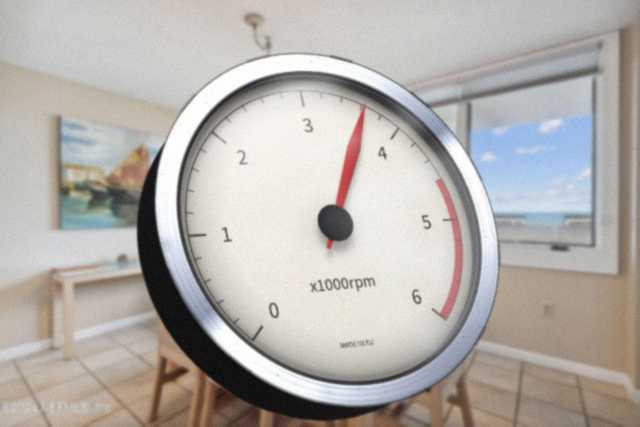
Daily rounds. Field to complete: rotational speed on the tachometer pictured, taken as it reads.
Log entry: 3600 rpm
